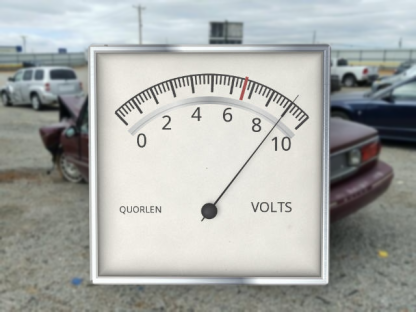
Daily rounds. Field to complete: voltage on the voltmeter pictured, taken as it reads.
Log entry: 9 V
